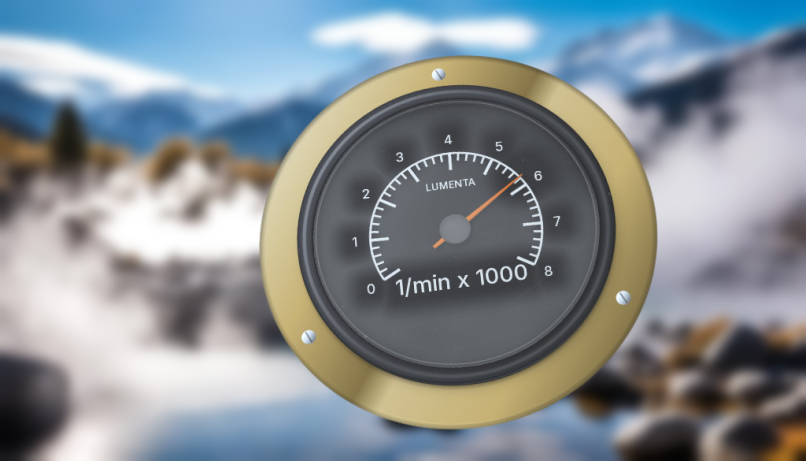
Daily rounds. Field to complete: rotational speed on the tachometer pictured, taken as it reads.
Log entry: 5800 rpm
